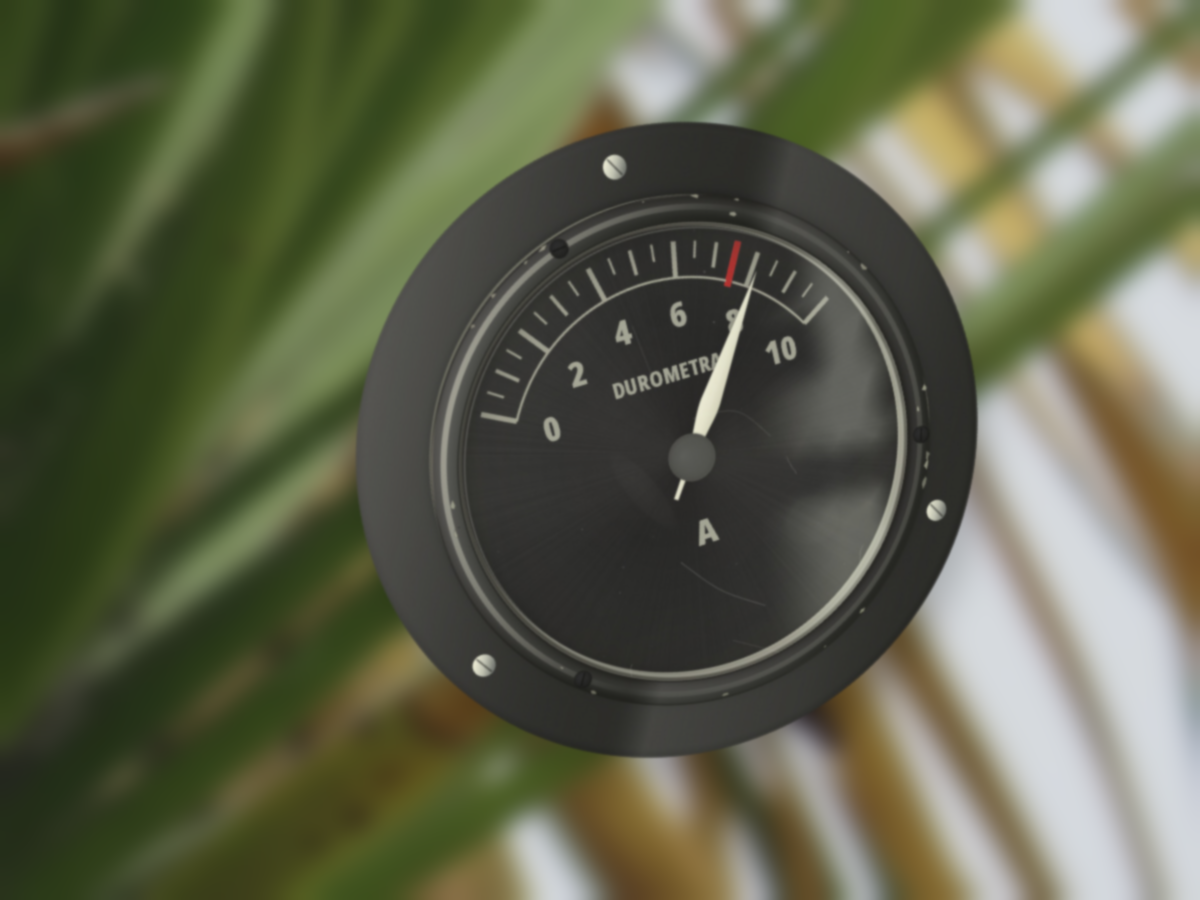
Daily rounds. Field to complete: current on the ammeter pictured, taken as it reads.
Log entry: 8 A
